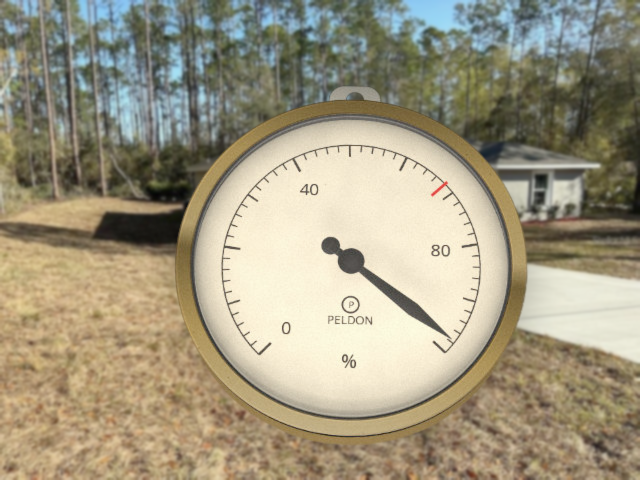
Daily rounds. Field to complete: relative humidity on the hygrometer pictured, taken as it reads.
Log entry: 98 %
